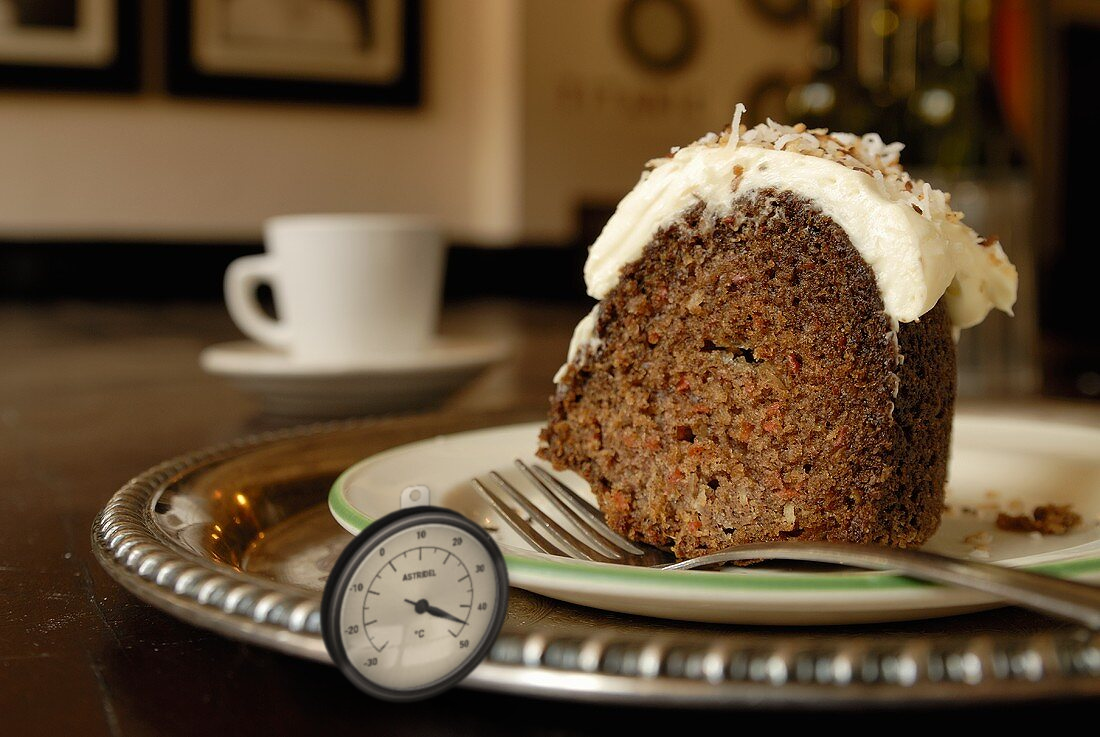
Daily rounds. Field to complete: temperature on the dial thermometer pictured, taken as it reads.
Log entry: 45 °C
